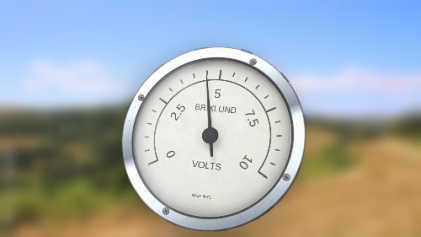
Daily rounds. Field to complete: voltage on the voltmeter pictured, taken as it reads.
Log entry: 4.5 V
